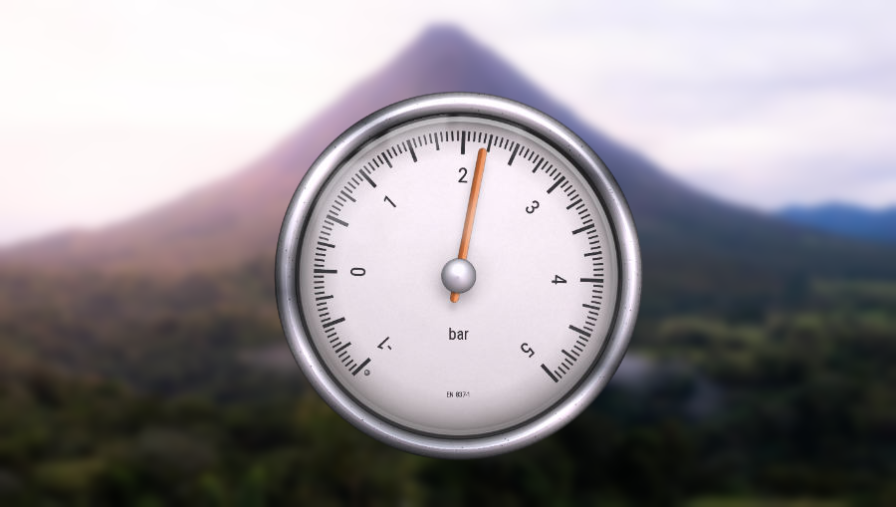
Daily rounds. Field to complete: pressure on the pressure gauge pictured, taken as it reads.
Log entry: 2.2 bar
